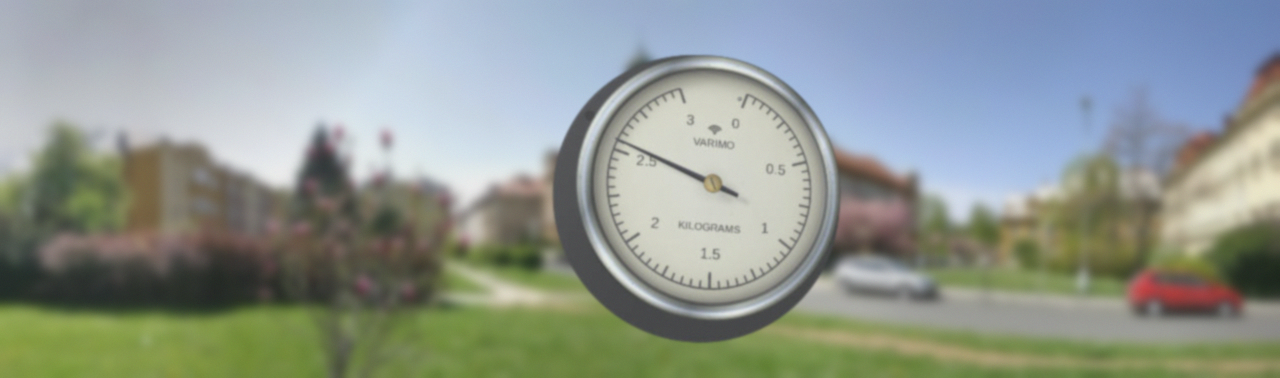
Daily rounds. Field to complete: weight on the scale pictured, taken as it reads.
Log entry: 2.55 kg
